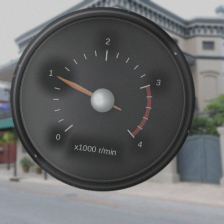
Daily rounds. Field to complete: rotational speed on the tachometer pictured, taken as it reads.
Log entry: 1000 rpm
